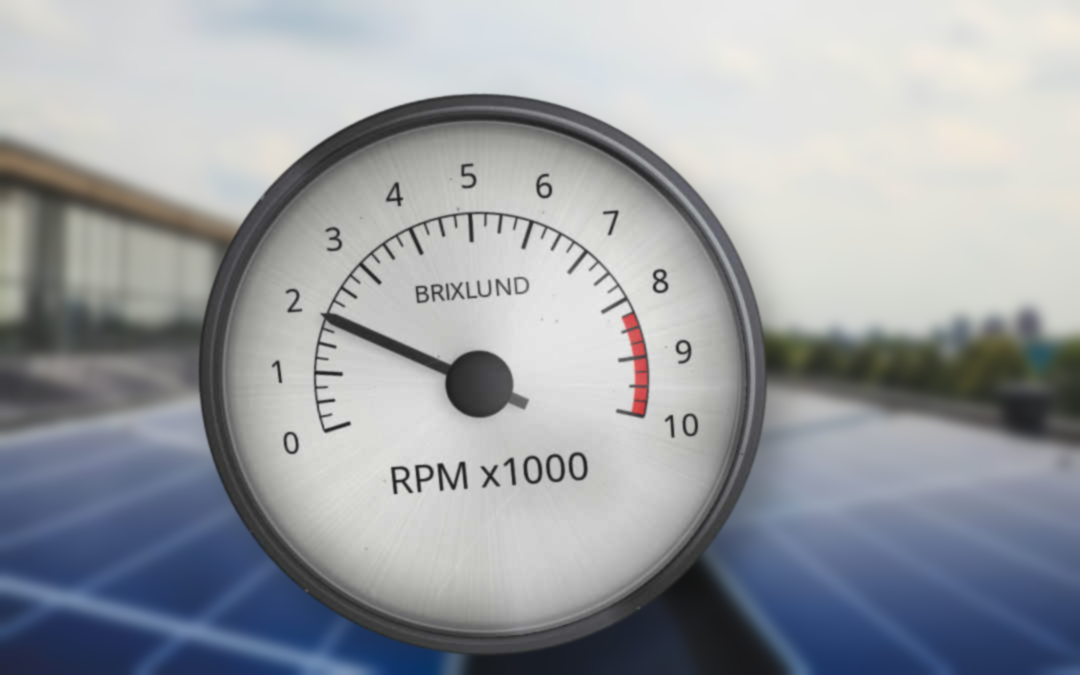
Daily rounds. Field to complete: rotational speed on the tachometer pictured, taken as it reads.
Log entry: 2000 rpm
